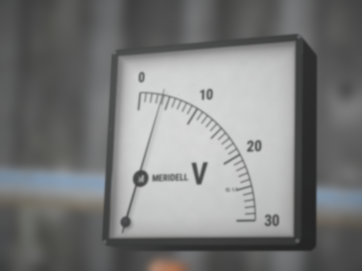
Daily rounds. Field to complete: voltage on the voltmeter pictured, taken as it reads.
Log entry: 4 V
